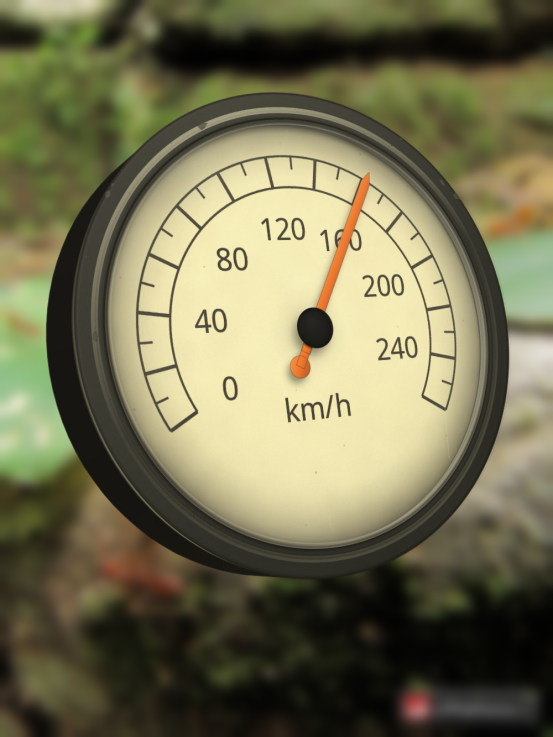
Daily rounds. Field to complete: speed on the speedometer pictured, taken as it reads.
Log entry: 160 km/h
